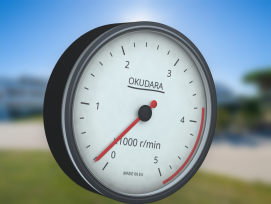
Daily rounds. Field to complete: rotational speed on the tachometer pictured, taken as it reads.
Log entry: 200 rpm
